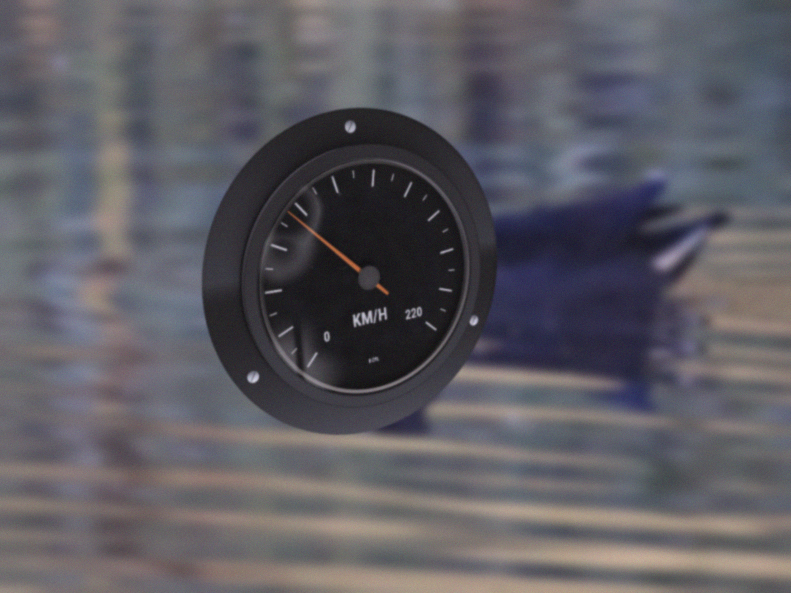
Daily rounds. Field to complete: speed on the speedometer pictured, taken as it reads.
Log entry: 75 km/h
